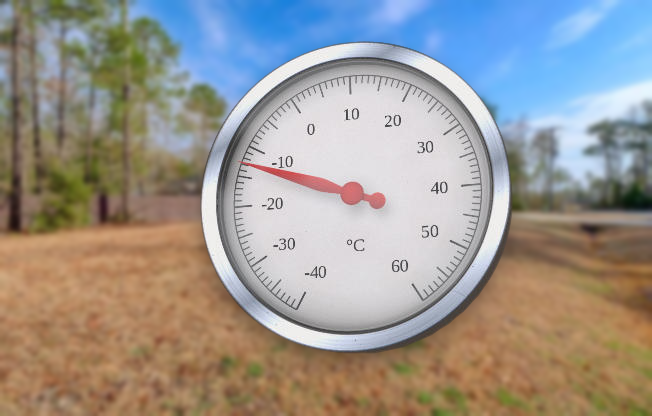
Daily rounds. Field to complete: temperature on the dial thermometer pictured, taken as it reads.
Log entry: -13 °C
